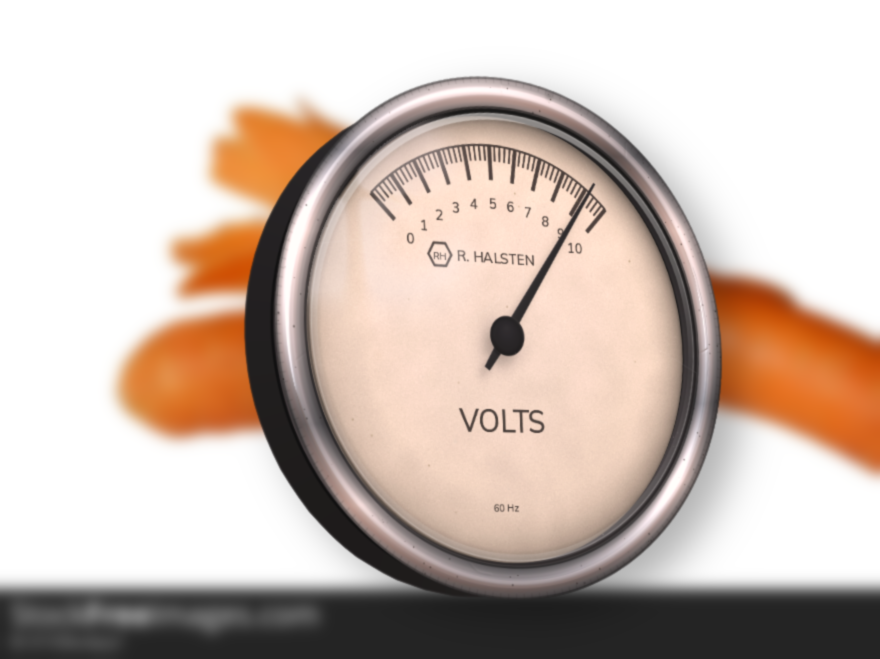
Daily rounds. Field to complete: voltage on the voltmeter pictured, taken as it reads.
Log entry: 9 V
